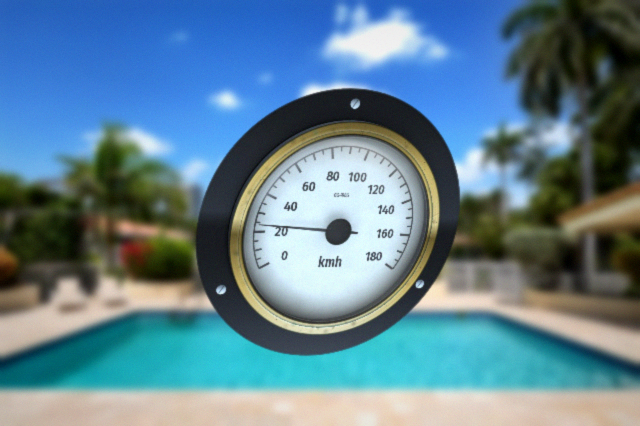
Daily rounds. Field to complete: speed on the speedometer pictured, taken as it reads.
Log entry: 25 km/h
